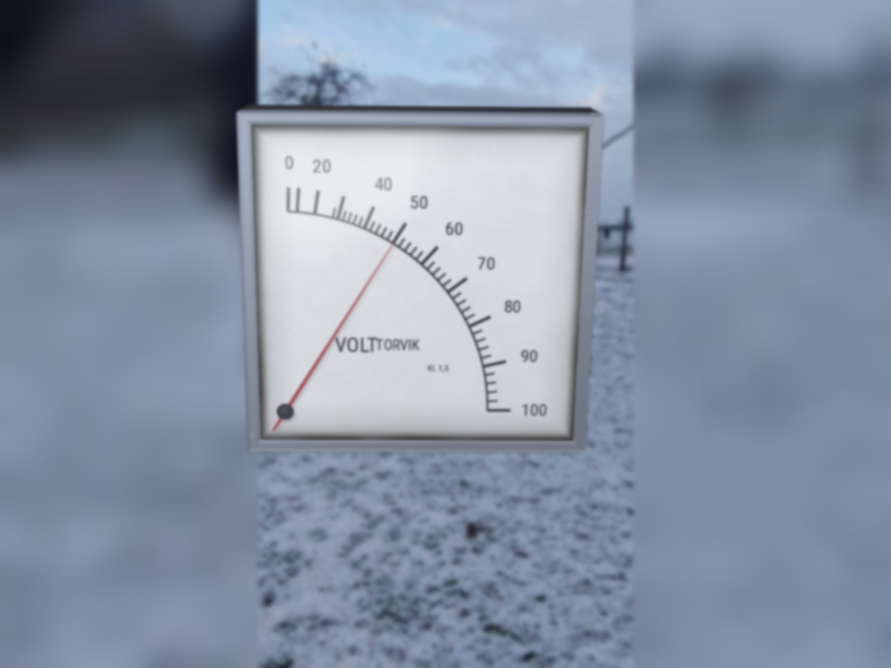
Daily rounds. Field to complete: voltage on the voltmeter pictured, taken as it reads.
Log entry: 50 V
